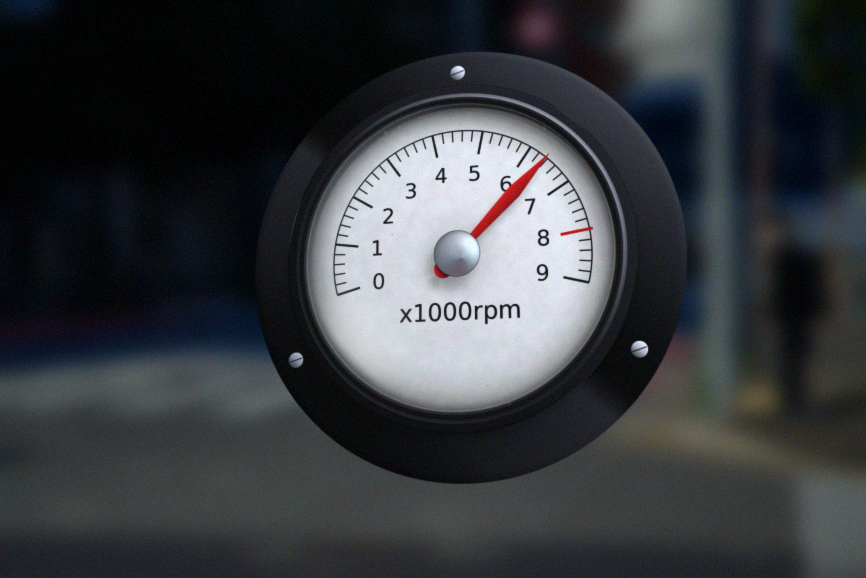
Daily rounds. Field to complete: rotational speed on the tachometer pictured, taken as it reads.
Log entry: 6400 rpm
